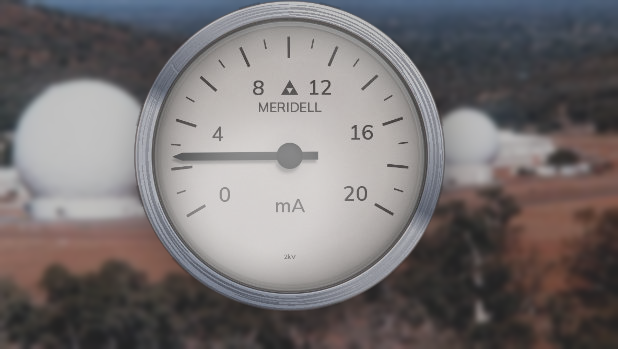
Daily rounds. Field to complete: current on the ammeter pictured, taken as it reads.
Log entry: 2.5 mA
